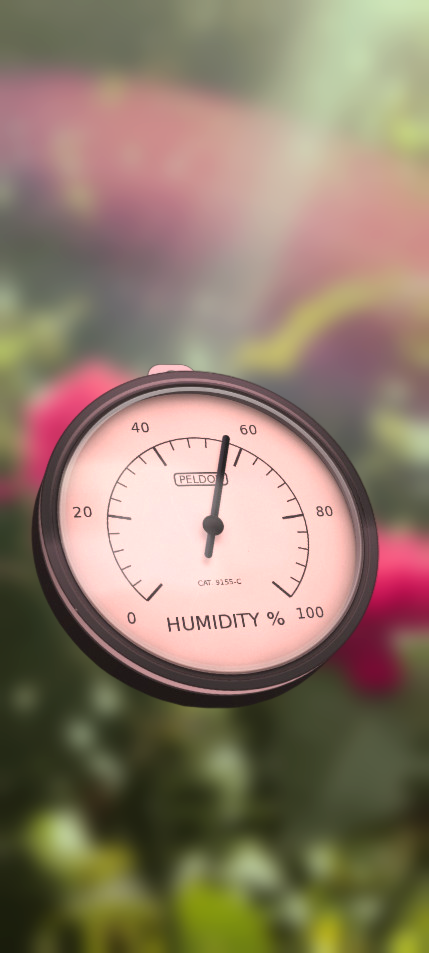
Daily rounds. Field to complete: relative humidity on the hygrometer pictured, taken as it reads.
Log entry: 56 %
